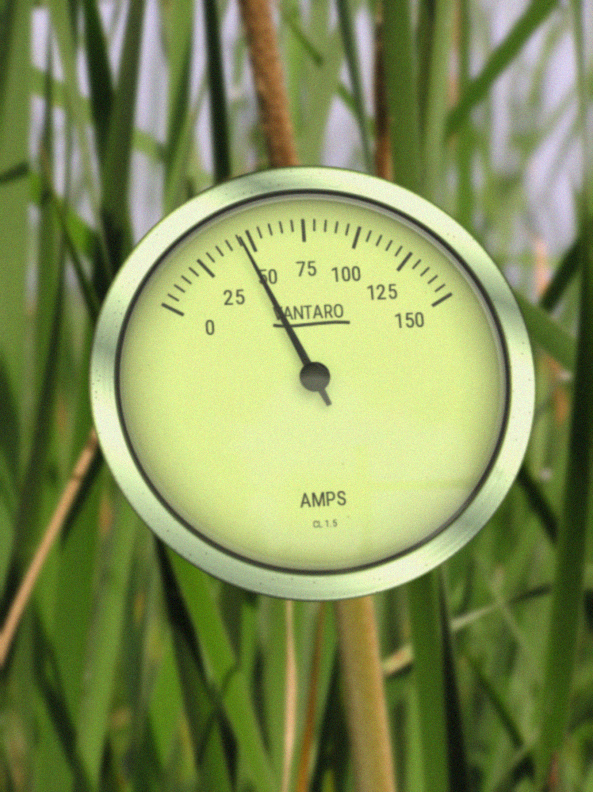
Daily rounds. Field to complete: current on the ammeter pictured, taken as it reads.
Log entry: 45 A
